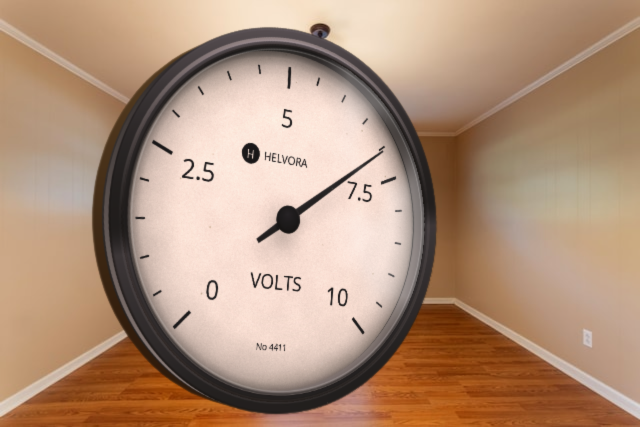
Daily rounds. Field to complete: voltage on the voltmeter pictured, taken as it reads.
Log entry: 7 V
